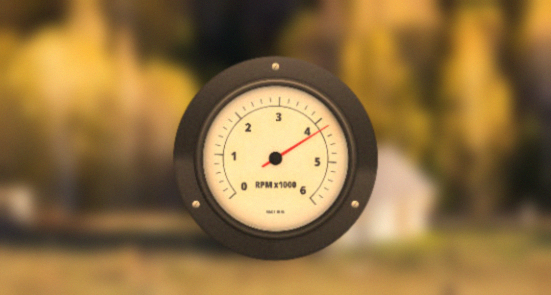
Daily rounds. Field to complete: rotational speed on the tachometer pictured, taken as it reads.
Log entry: 4200 rpm
